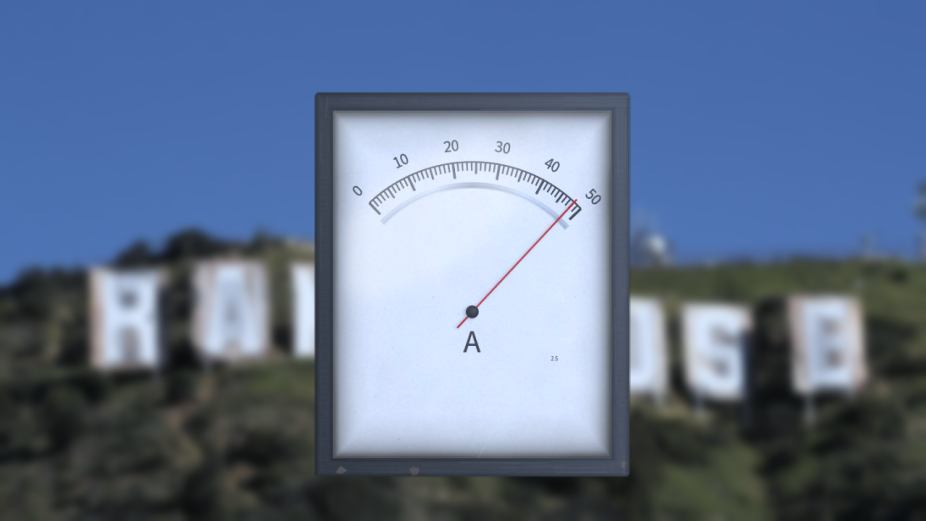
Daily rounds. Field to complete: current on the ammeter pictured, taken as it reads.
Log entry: 48 A
